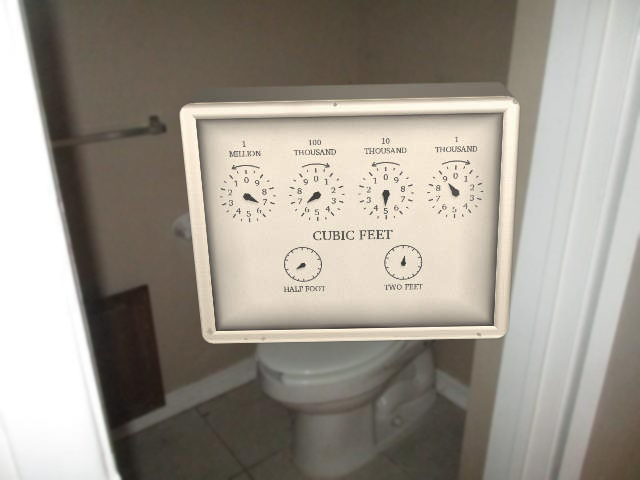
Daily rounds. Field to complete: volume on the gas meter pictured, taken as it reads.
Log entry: 664900 ft³
